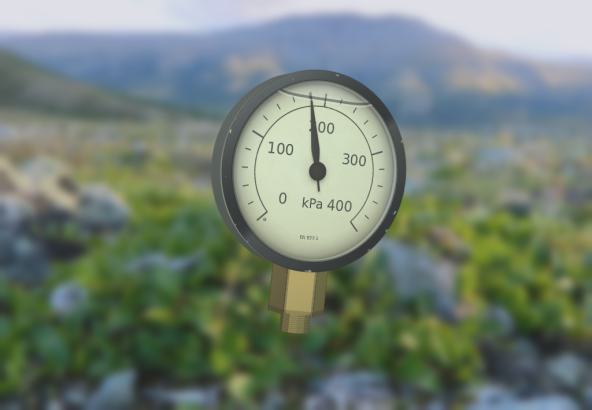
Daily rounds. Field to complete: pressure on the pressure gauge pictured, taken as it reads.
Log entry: 180 kPa
